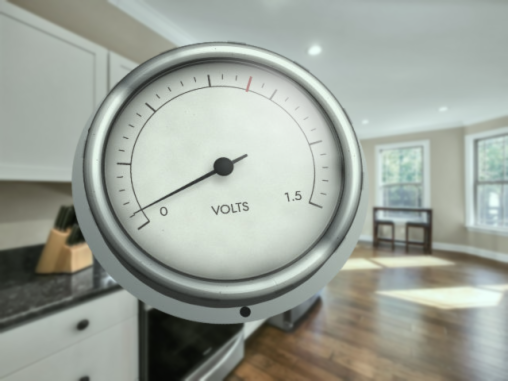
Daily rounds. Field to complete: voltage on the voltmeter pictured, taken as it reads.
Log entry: 0.05 V
